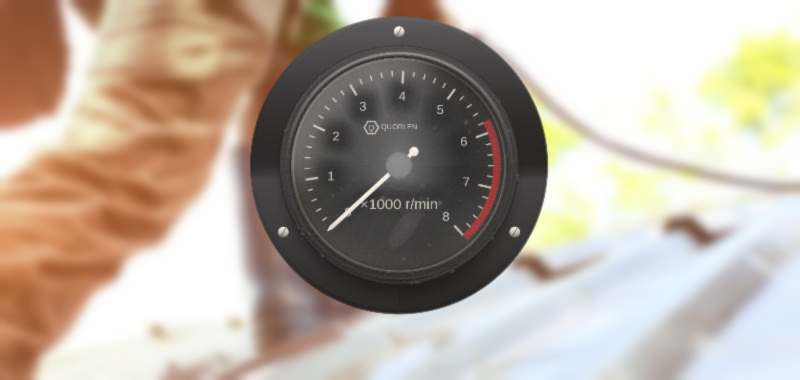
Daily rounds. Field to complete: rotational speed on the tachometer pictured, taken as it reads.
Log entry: 0 rpm
